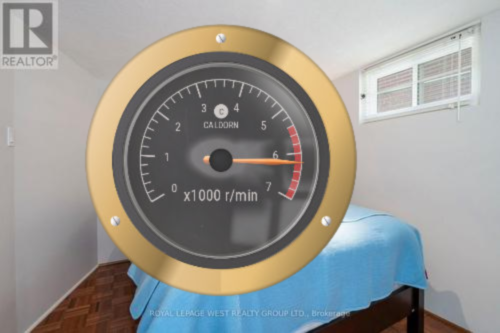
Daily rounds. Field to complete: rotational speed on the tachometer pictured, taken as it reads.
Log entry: 6200 rpm
